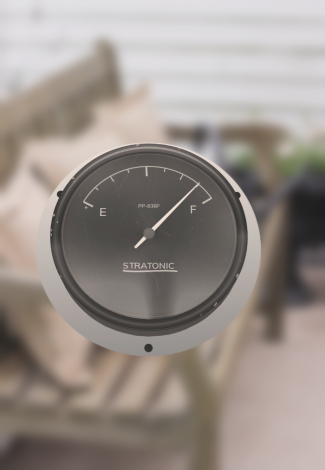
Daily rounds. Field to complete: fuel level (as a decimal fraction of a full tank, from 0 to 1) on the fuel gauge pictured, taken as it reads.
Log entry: 0.875
